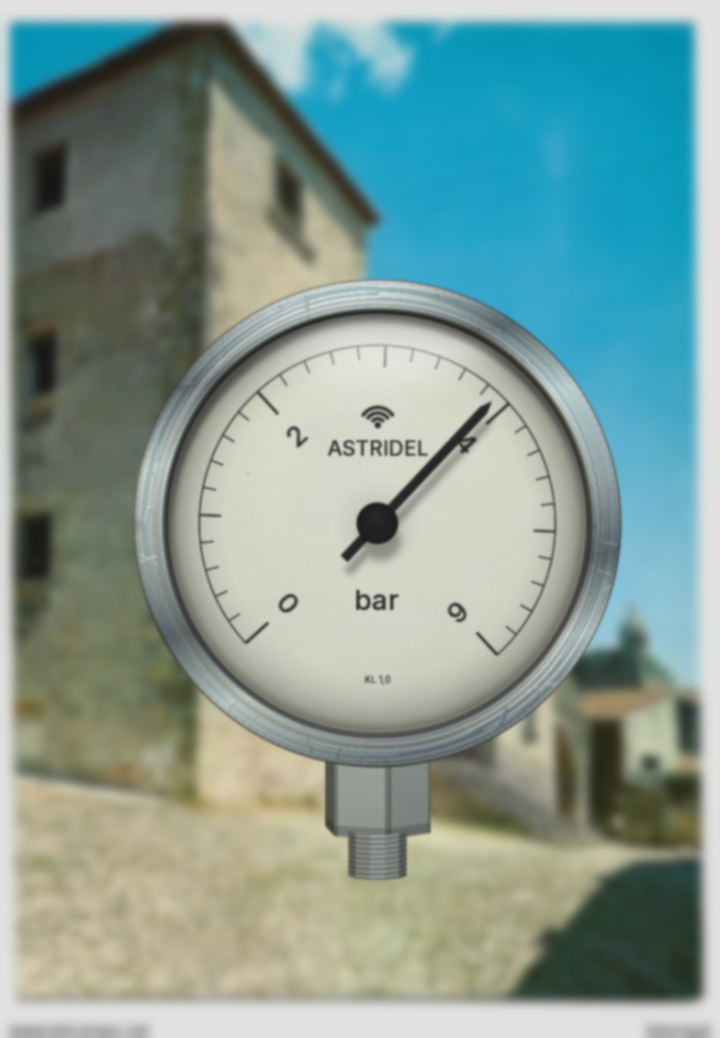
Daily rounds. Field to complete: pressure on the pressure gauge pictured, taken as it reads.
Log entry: 3.9 bar
